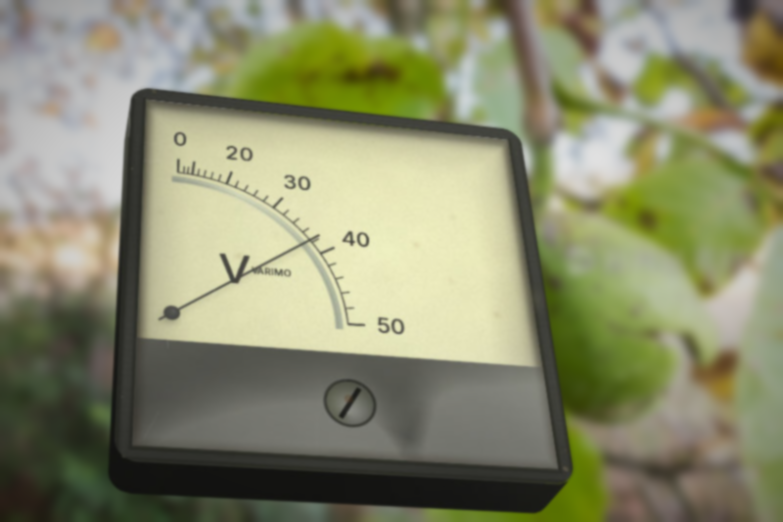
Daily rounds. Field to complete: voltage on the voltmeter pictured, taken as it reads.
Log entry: 38 V
